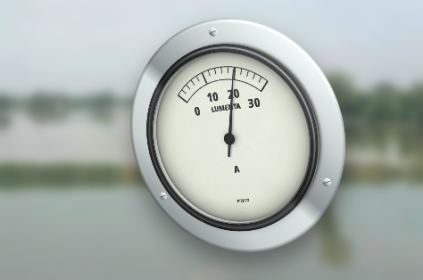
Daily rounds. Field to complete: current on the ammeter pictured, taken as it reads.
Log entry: 20 A
